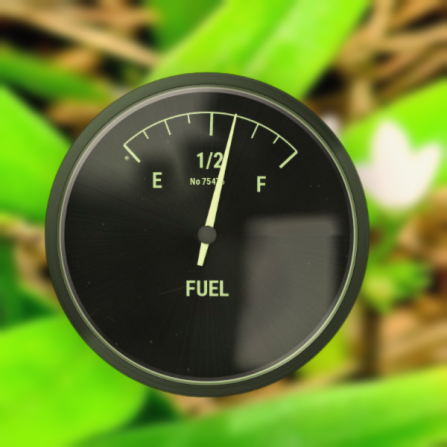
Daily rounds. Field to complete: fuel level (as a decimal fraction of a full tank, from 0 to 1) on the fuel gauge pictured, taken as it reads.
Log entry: 0.625
